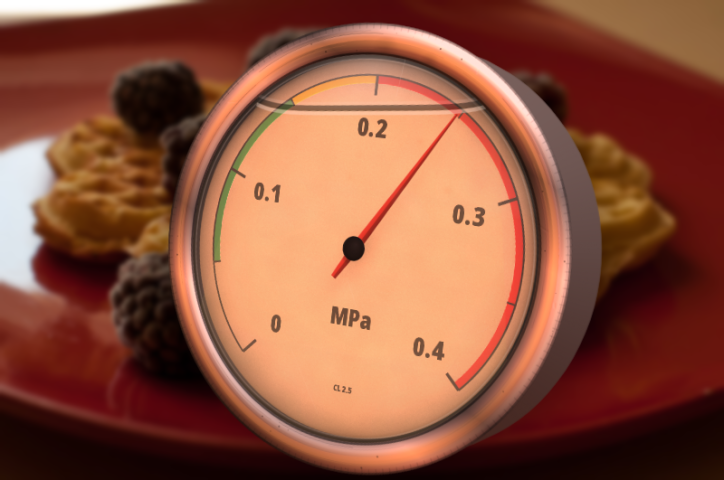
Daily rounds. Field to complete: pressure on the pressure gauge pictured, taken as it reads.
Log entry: 0.25 MPa
